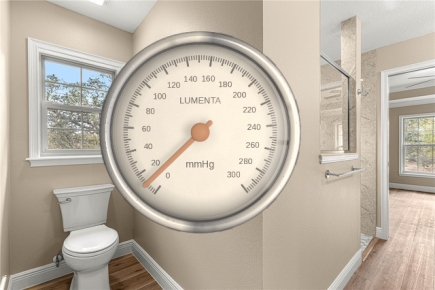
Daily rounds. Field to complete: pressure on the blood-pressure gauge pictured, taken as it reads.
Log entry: 10 mmHg
